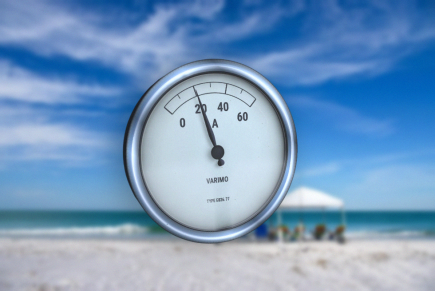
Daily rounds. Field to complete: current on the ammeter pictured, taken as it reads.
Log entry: 20 A
